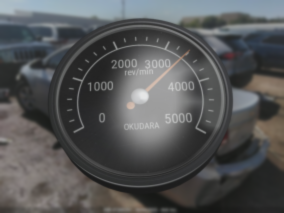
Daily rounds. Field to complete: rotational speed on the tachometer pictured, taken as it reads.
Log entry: 3400 rpm
